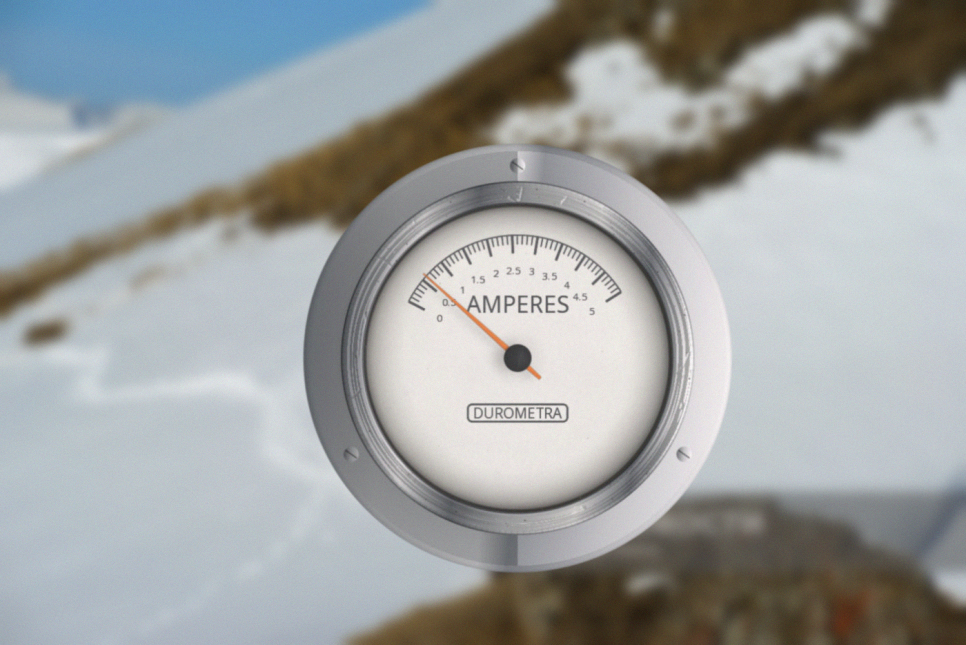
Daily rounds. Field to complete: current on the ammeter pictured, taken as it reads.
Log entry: 0.6 A
